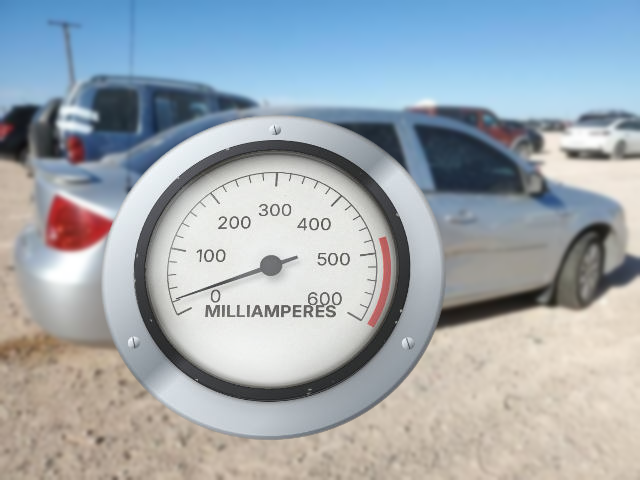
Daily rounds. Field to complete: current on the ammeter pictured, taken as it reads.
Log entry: 20 mA
